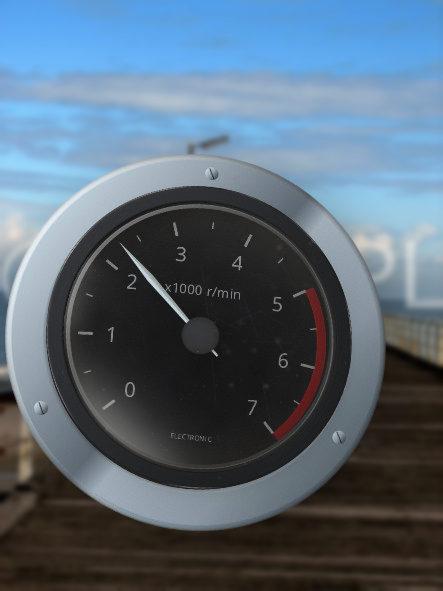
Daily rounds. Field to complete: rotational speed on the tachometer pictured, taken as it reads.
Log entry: 2250 rpm
